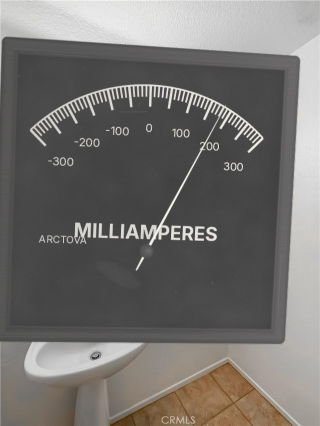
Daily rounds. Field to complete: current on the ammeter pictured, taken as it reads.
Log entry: 180 mA
